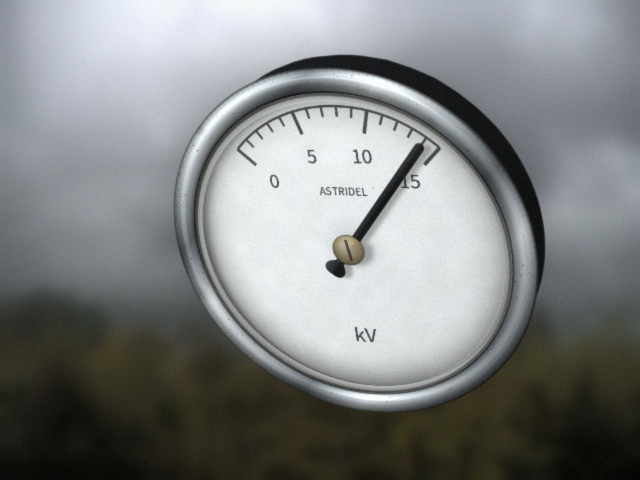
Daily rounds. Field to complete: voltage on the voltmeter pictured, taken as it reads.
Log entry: 14 kV
